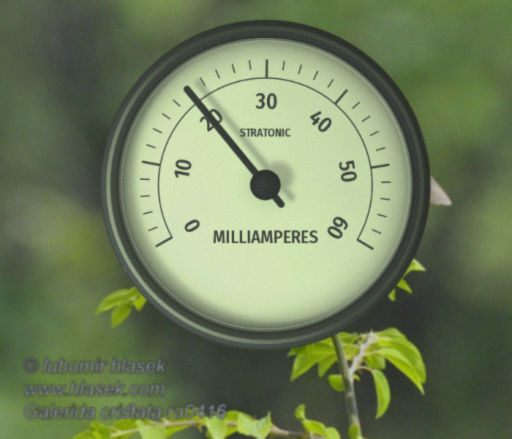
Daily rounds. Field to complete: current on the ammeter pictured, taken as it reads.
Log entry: 20 mA
